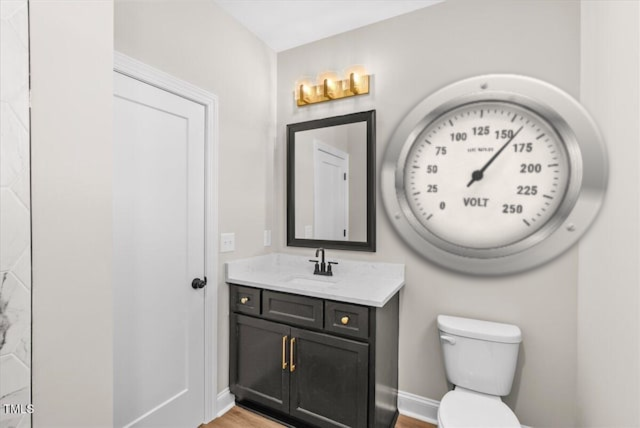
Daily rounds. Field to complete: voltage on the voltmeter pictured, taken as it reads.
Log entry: 160 V
